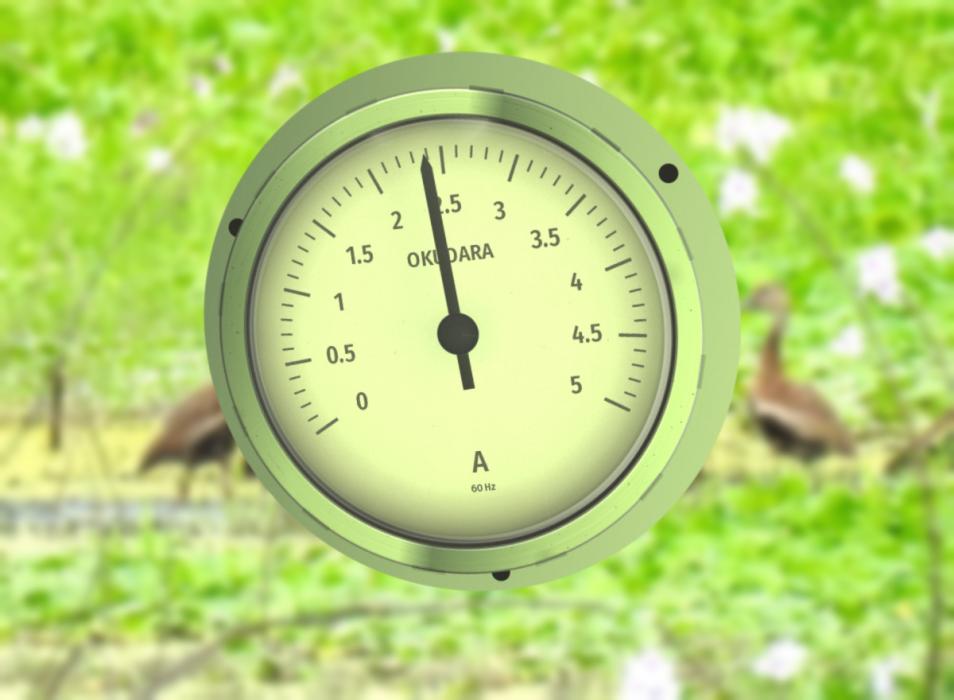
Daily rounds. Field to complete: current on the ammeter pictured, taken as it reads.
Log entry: 2.4 A
